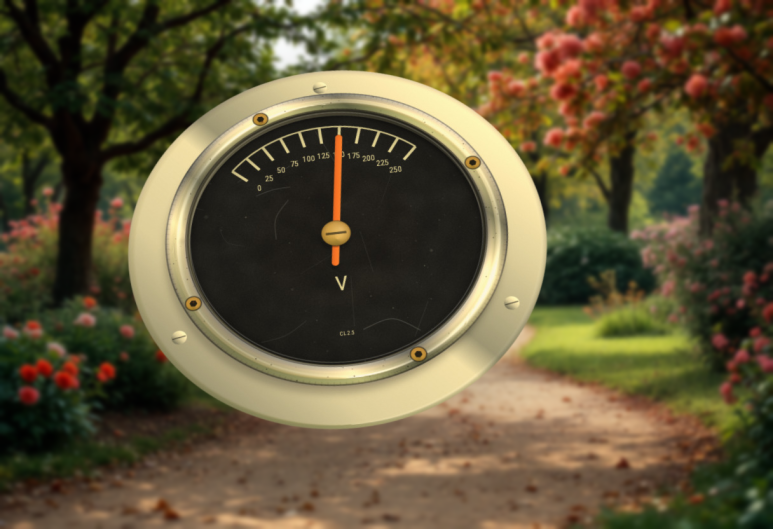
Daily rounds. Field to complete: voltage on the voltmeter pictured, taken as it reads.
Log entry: 150 V
